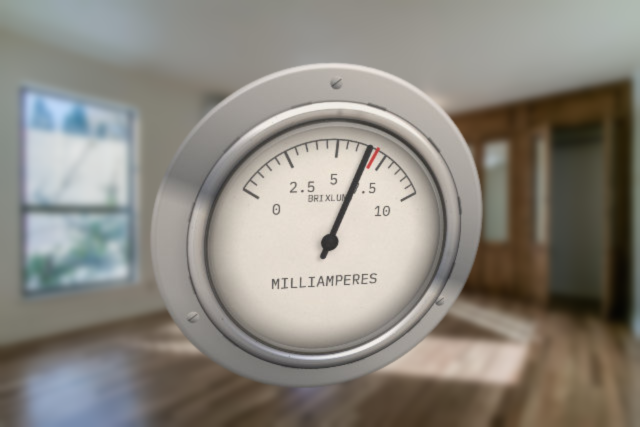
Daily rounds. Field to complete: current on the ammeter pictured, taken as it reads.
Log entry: 6.5 mA
